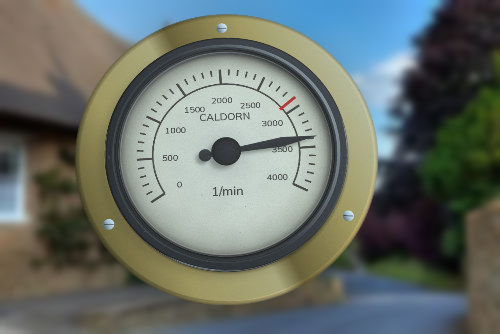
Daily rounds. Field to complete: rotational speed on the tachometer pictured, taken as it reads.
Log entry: 3400 rpm
